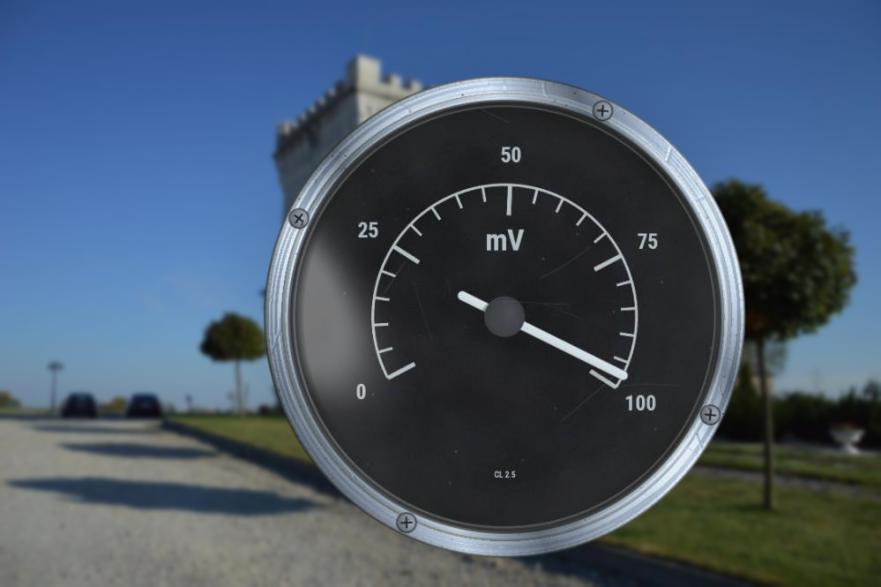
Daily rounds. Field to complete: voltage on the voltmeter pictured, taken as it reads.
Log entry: 97.5 mV
